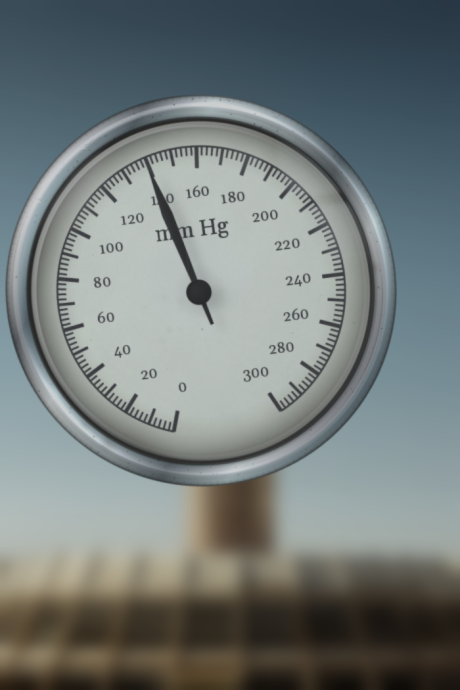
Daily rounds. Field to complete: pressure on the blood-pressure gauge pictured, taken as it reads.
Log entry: 140 mmHg
